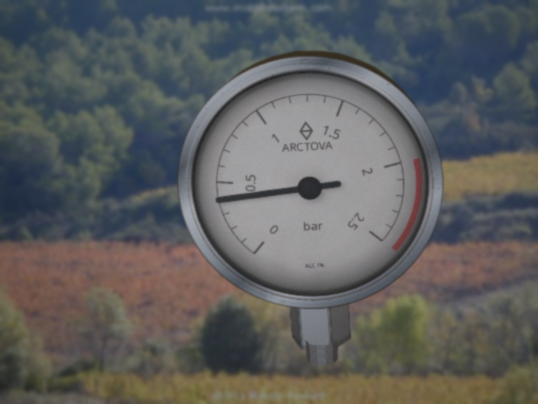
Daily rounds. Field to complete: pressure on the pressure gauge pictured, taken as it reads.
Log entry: 0.4 bar
